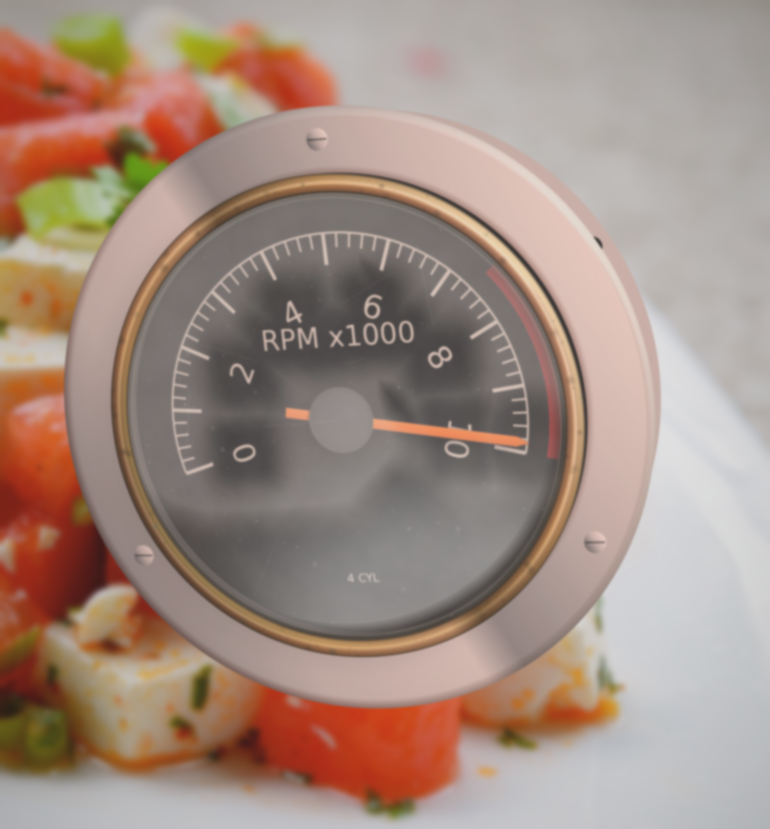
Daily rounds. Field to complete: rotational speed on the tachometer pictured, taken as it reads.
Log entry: 9800 rpm
